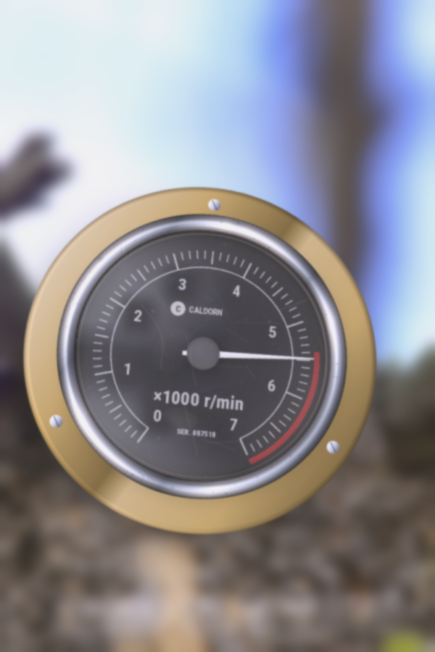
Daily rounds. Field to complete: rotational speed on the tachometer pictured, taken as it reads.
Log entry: 5500 rpm
